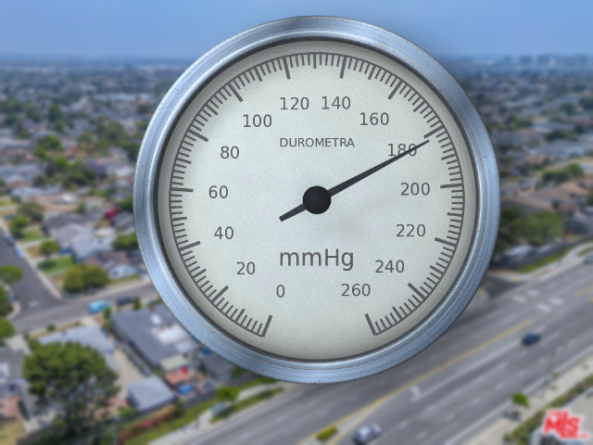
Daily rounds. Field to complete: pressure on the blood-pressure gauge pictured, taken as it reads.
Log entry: 182 mmHg
